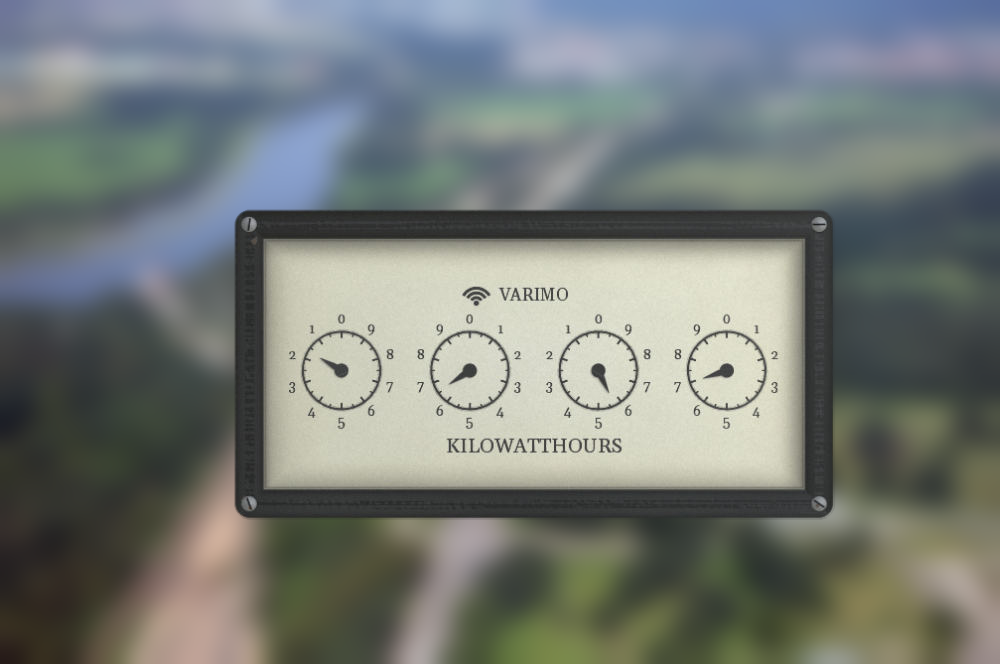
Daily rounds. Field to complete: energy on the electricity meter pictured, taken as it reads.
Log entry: 1657 kWh
